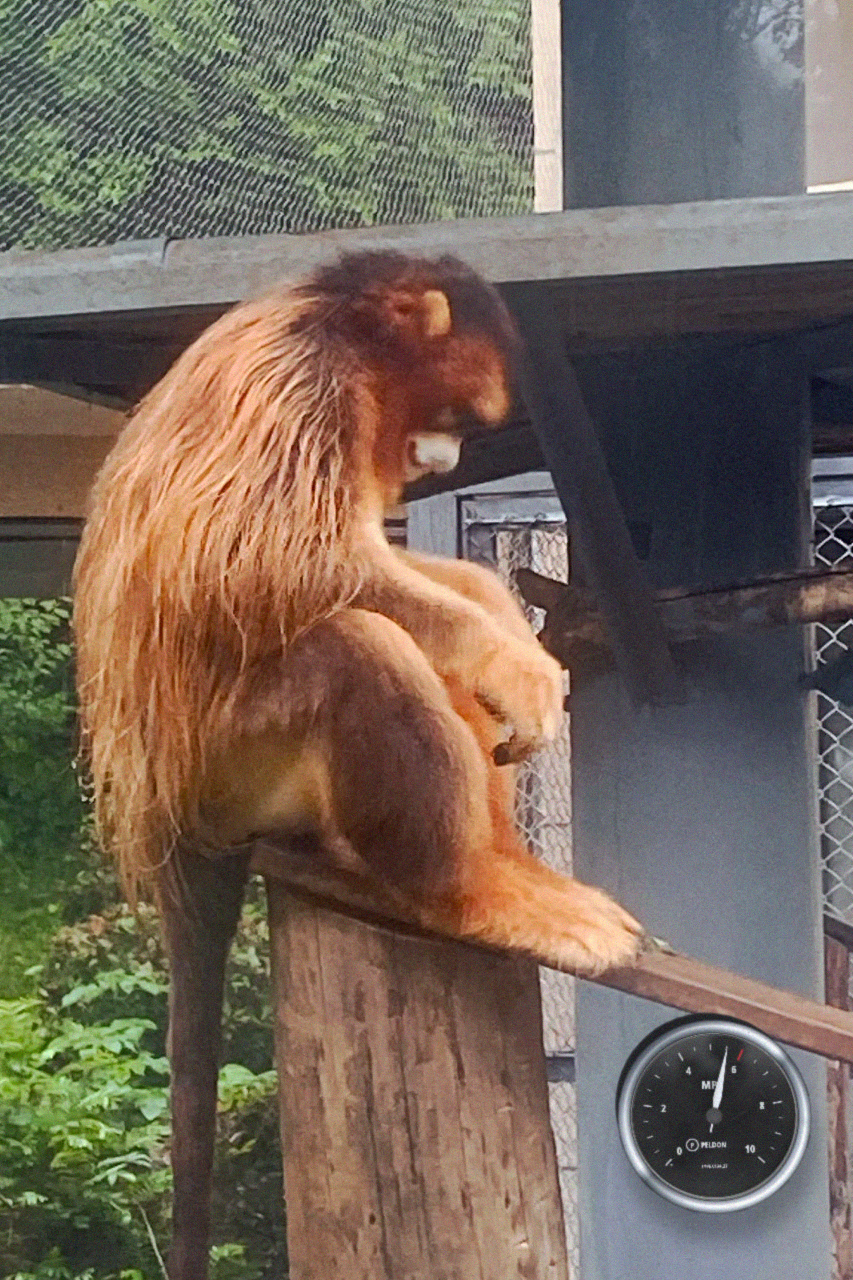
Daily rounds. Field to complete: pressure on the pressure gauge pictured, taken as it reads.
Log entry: 5.5 MPa
